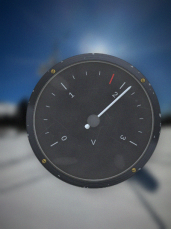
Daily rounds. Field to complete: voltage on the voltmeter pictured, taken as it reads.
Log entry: 2.1 V
